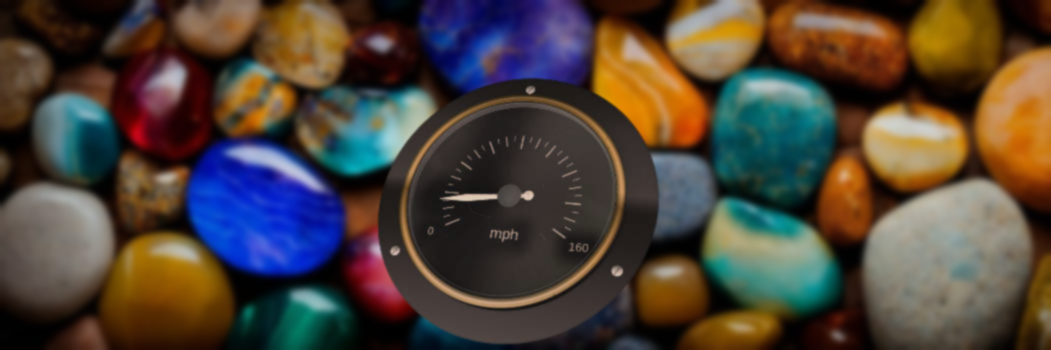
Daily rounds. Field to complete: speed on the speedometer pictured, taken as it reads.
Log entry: 15 mph
